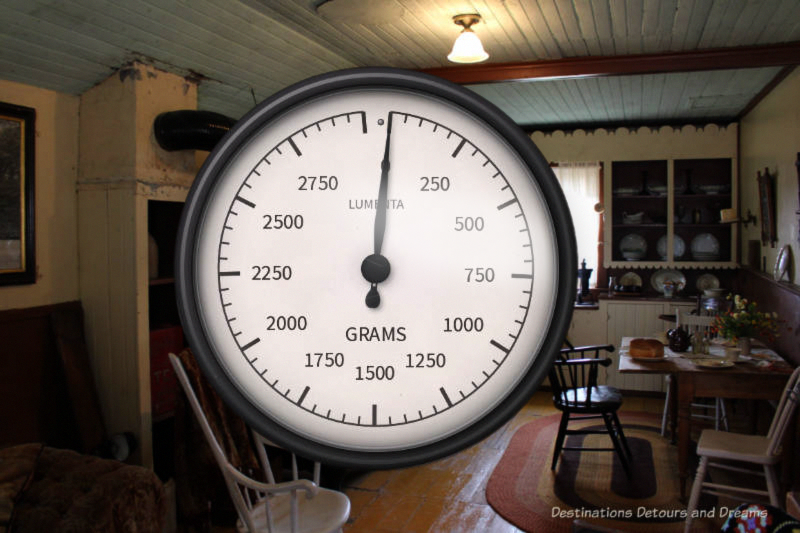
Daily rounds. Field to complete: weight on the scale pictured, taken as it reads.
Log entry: 0 g
